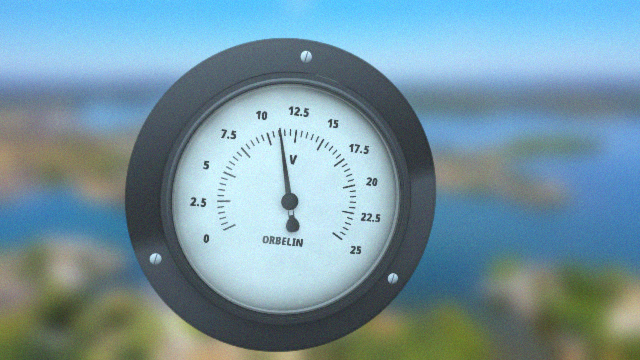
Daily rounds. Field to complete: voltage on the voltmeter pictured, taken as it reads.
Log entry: 11 V
